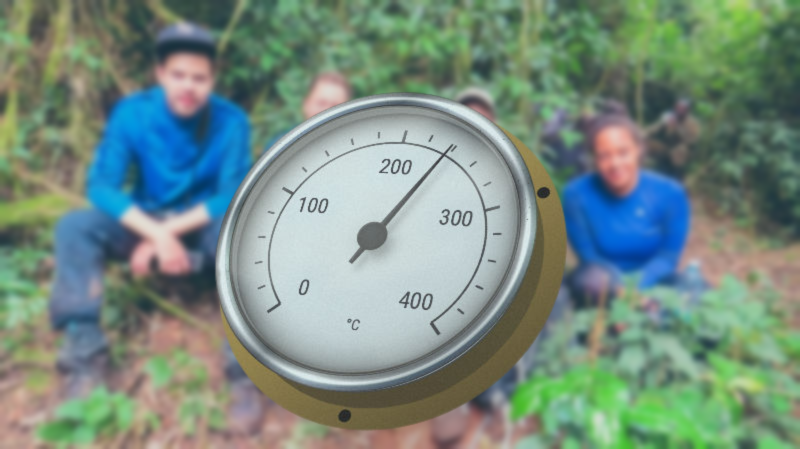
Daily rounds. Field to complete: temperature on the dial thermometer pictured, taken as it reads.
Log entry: 240 °C
